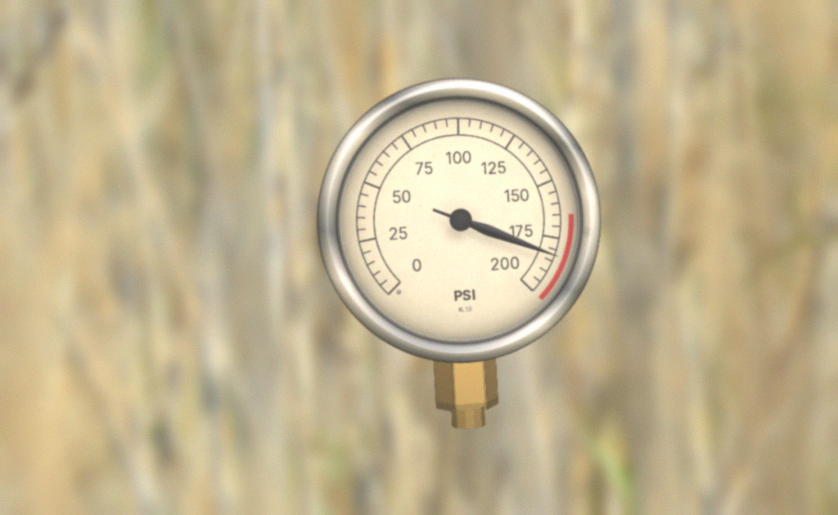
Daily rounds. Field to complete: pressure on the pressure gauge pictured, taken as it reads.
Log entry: 182.5 psi
